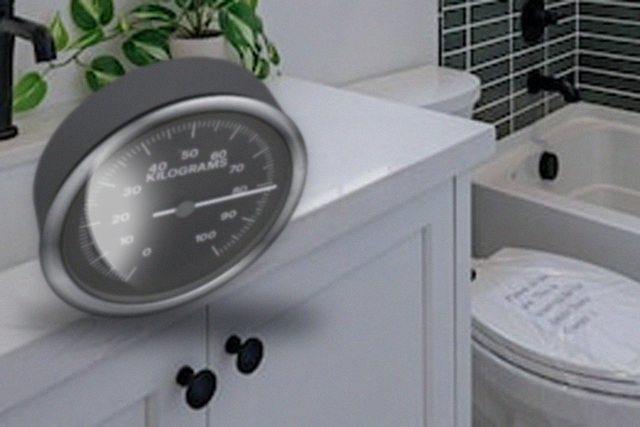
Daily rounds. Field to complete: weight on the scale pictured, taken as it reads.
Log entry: 80 kg
